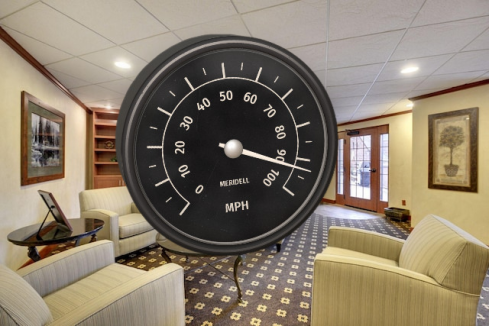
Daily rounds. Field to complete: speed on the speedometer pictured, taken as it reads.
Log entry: 92.5 mph
